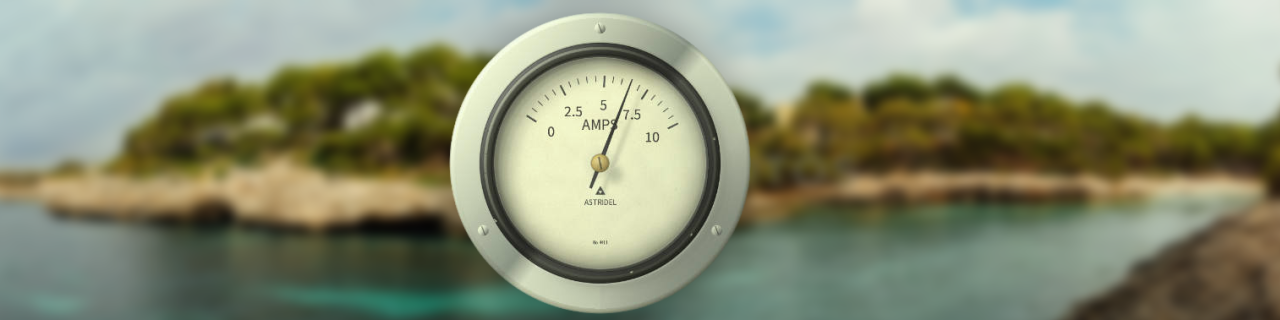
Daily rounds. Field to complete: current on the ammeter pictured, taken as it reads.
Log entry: 6.5 A
